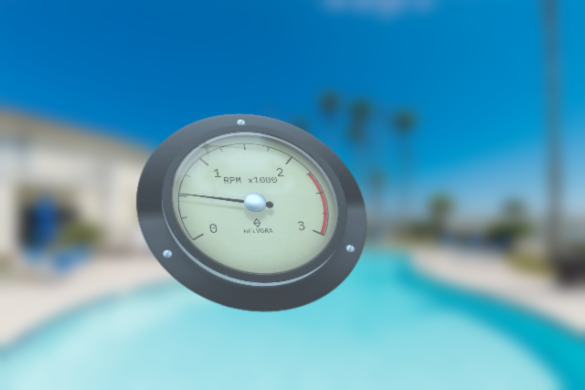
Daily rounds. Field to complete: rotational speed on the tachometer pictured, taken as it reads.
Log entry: 500 rpm
